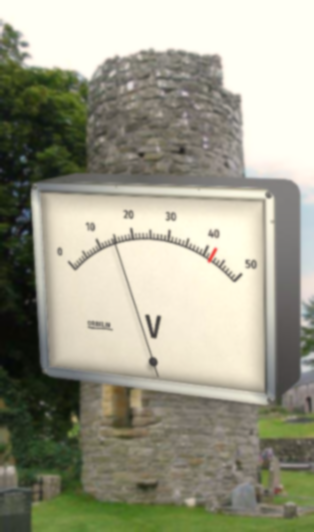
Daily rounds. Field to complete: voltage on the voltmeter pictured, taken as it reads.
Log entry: 15 V
